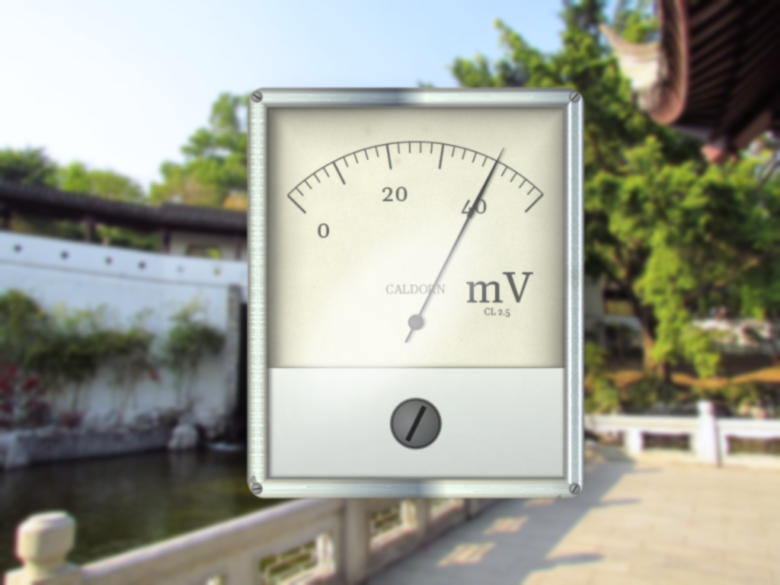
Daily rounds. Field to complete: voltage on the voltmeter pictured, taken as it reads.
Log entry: 40 mV
